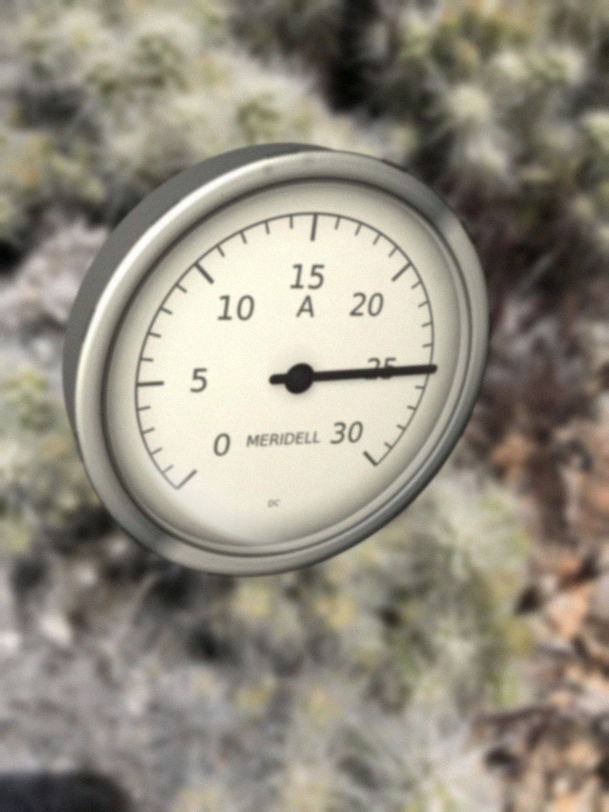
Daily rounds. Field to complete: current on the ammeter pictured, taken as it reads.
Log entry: 25 A
